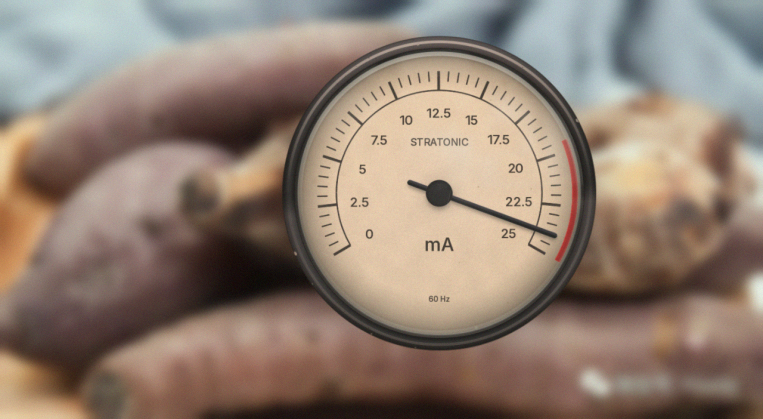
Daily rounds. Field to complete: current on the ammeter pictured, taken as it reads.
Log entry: 24 mA
